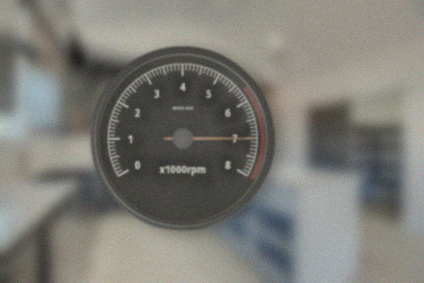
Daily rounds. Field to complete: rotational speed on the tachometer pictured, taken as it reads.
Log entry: 7000 rpm
